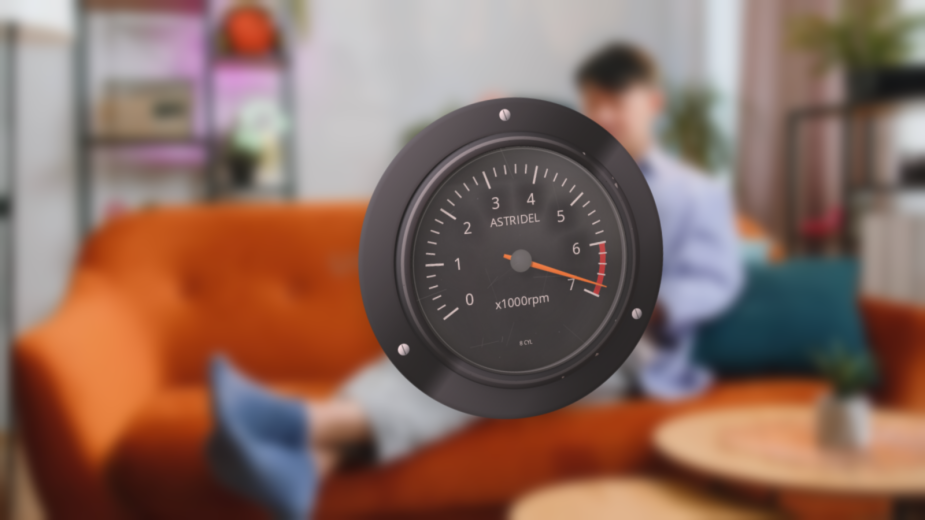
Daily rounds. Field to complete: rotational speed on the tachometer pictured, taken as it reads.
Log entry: 6800 rpm
